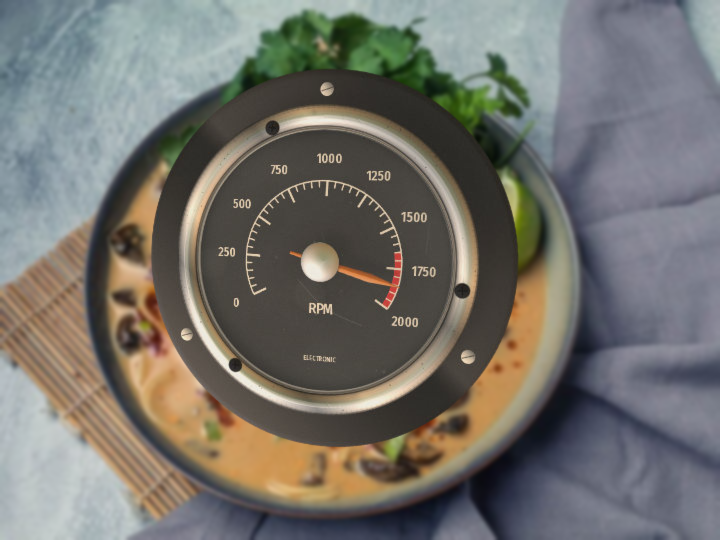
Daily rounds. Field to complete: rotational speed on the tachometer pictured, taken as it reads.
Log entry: 1850 rpm
